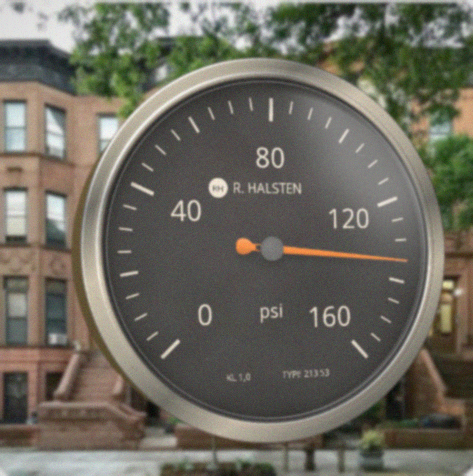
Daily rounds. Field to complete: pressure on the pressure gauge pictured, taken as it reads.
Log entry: 135 psi
